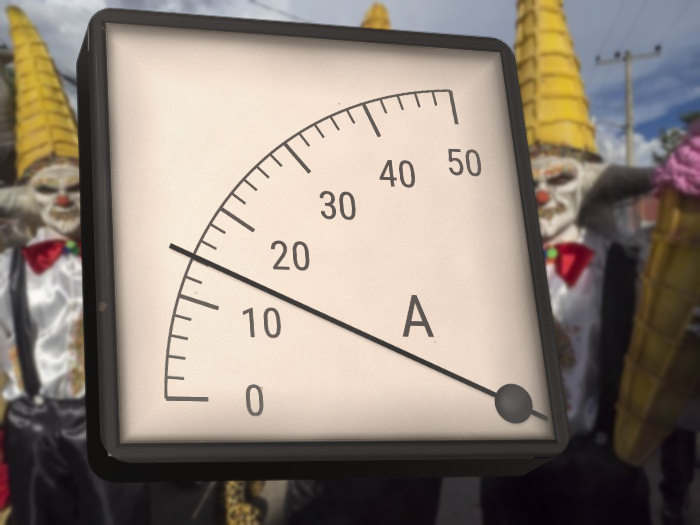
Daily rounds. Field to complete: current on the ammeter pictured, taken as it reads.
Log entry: 14 A
